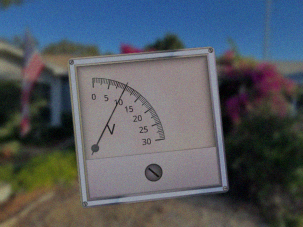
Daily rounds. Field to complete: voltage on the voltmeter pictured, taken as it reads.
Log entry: 10 V
